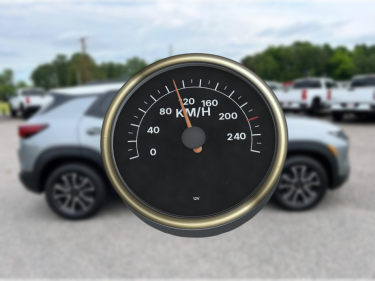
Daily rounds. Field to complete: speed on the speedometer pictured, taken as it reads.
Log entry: 110 km/h
